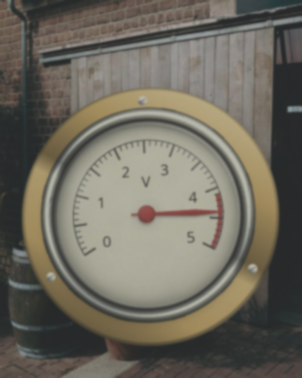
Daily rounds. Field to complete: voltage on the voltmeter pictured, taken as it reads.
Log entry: 4.4 V
